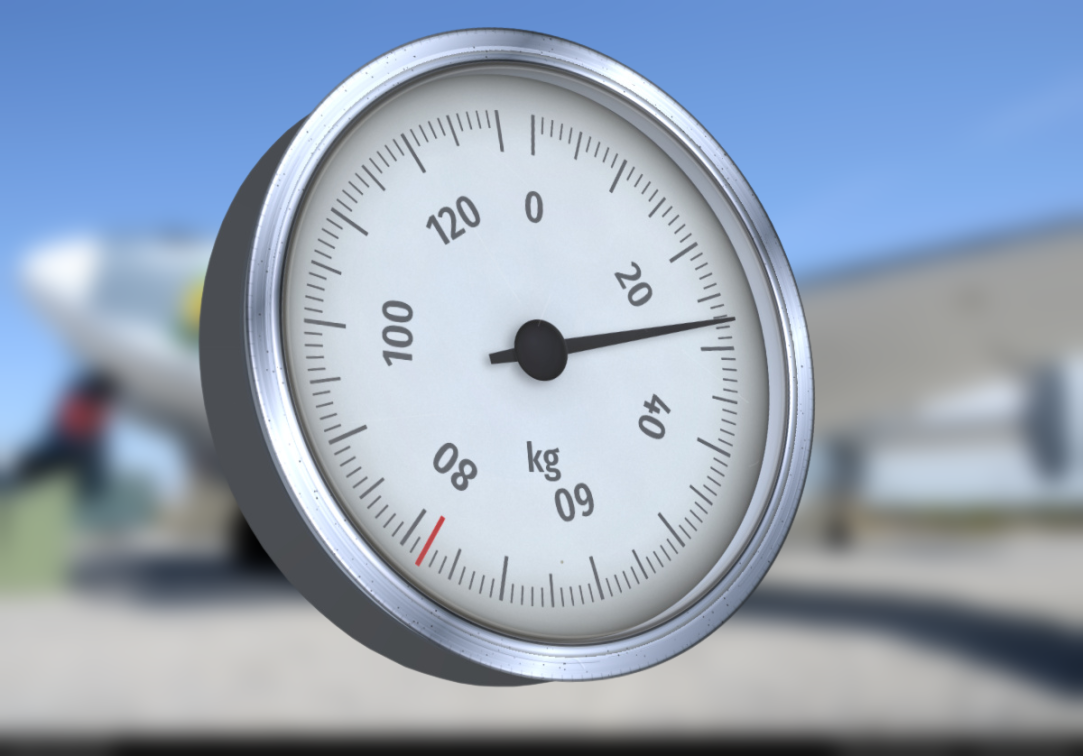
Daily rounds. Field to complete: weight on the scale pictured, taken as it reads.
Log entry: 27.5 kg
